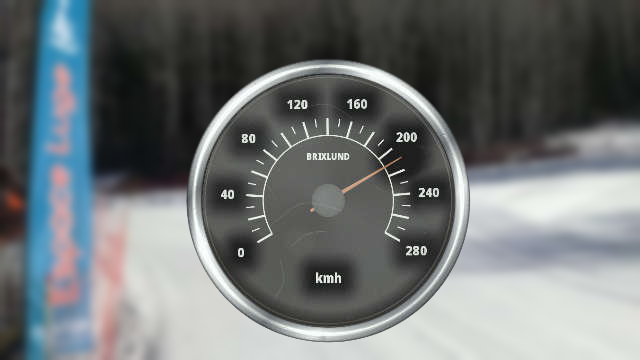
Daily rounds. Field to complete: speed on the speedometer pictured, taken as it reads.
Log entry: 210 km/h
